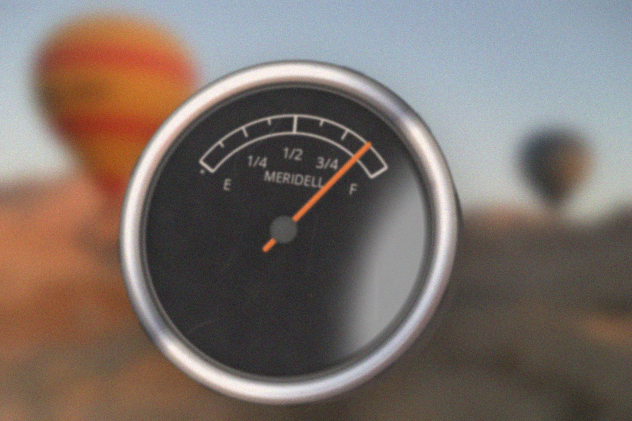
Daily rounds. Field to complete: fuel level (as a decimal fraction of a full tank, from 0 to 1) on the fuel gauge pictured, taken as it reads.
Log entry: 0.875
